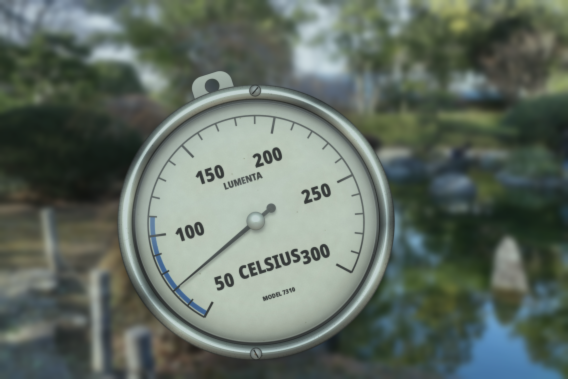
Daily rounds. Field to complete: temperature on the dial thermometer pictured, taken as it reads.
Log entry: 70 °C
